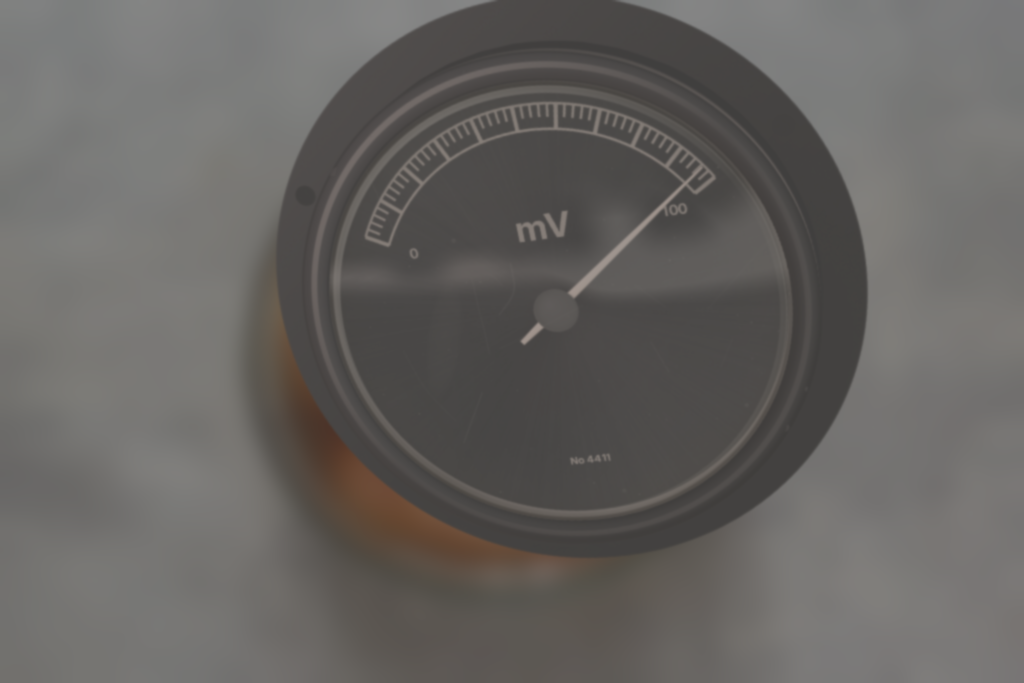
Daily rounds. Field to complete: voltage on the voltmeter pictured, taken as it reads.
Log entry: 96 mV
